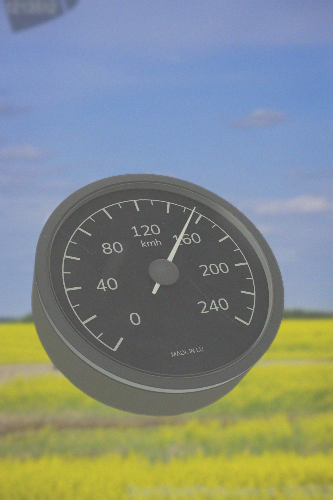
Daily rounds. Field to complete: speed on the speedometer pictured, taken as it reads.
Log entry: 155 km/h
